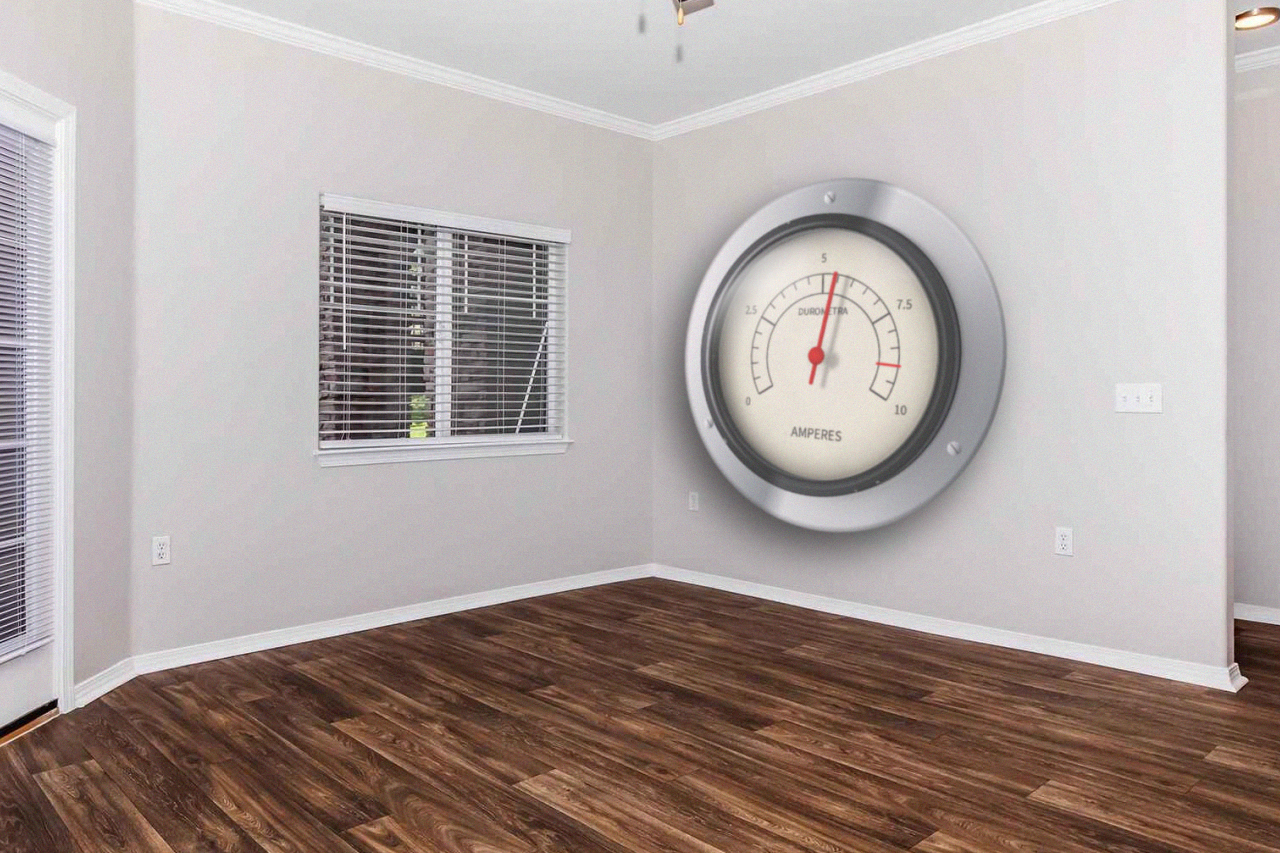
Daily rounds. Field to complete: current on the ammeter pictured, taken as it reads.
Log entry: 5.5 A
